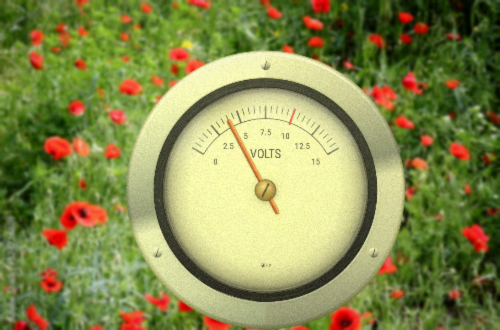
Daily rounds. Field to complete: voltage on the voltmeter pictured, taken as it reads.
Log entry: 4 V
